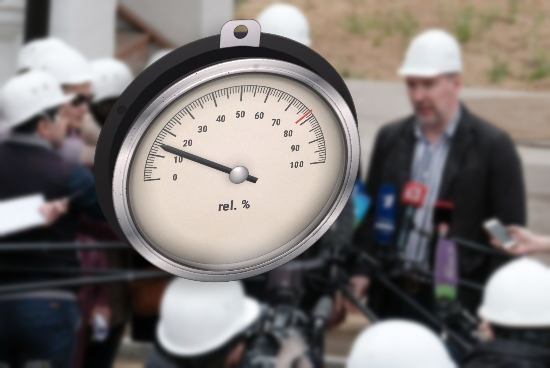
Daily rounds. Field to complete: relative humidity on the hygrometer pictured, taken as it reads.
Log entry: 15 %
